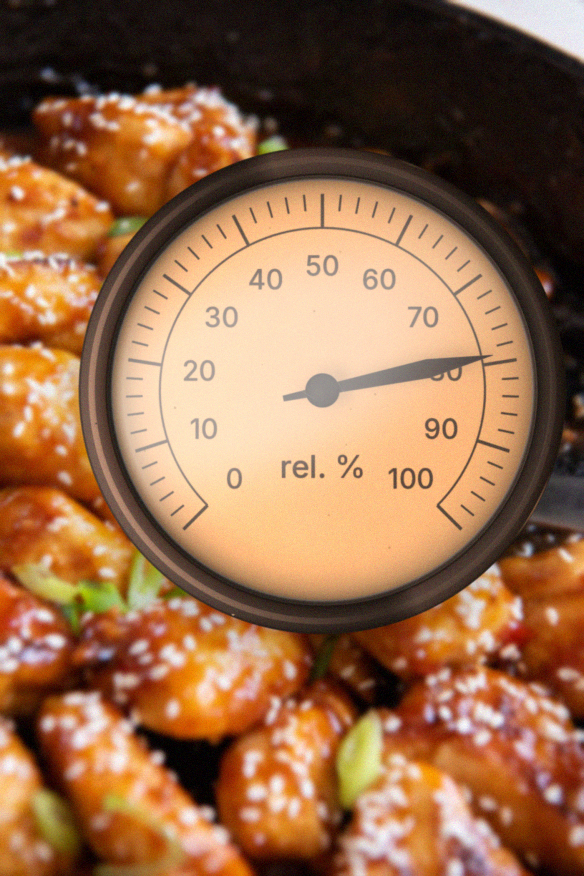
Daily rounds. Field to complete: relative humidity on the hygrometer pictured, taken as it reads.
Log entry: 79 %
